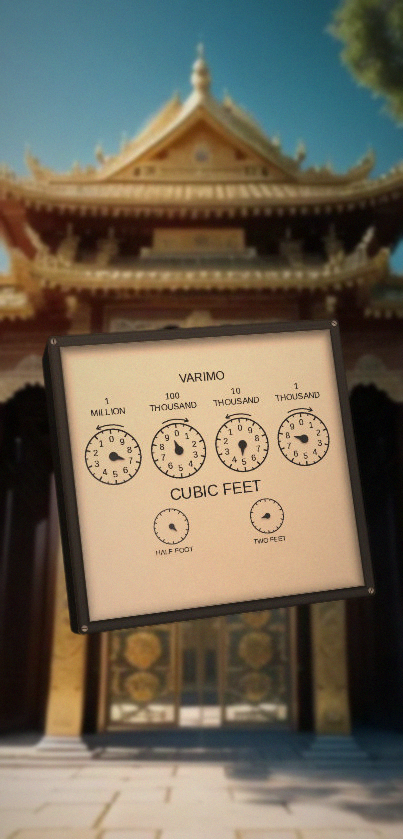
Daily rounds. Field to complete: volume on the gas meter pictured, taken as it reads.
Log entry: 694800 ft³
